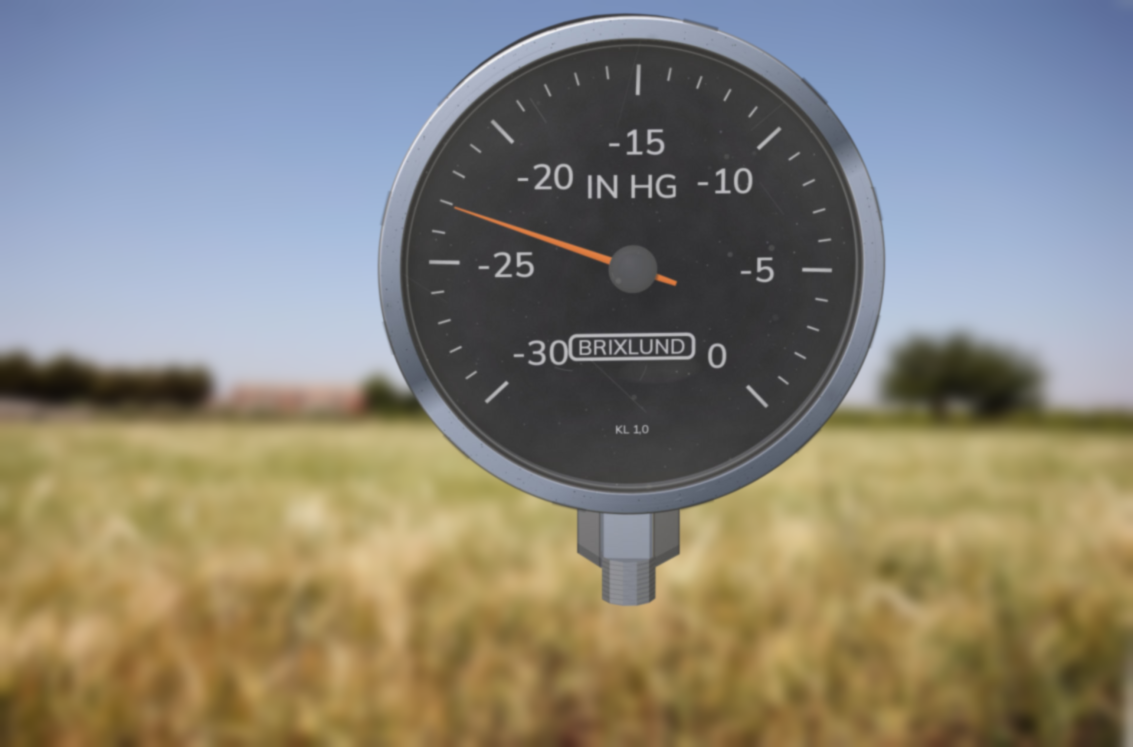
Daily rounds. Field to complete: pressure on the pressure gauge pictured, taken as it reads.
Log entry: -23 inHg
